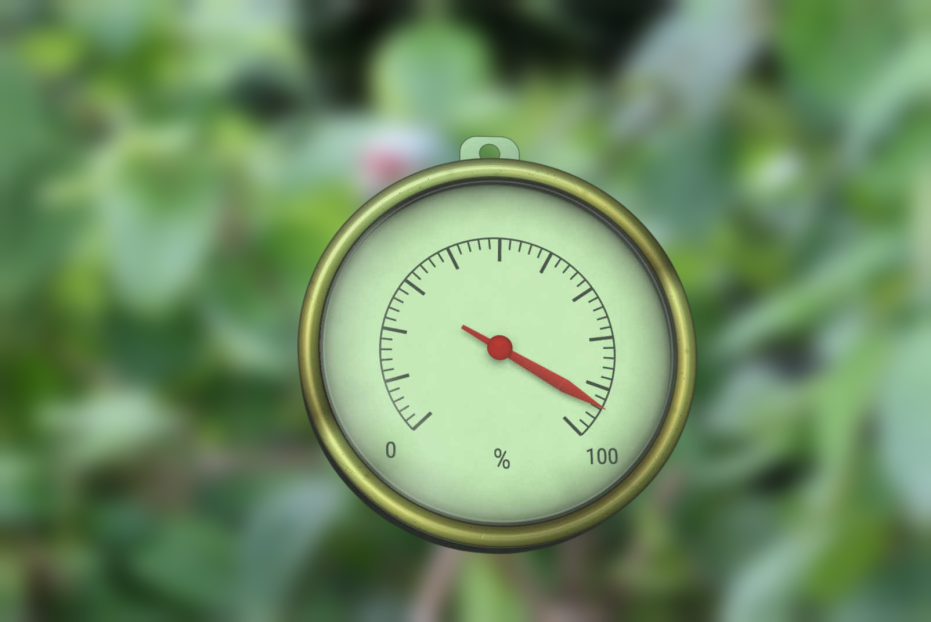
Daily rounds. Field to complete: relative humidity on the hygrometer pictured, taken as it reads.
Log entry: 94 %
